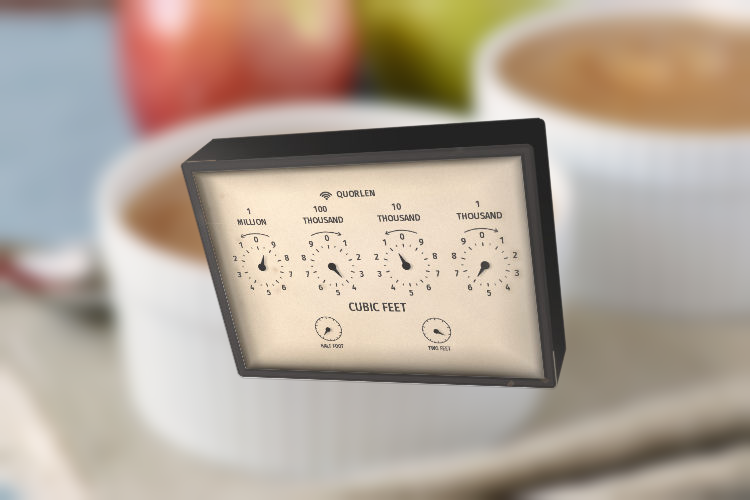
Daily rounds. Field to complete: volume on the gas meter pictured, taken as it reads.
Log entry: 940600 ft³
